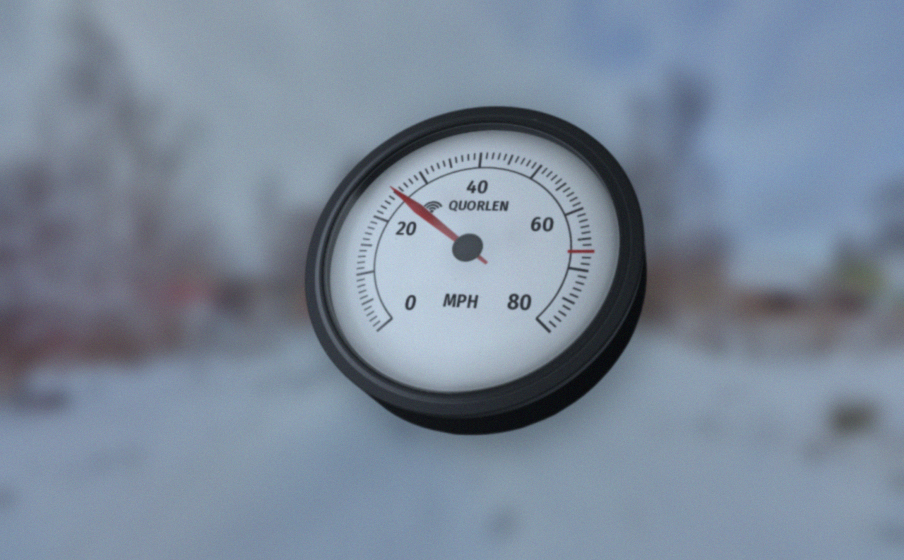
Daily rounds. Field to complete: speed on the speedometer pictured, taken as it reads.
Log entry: 25 mph
